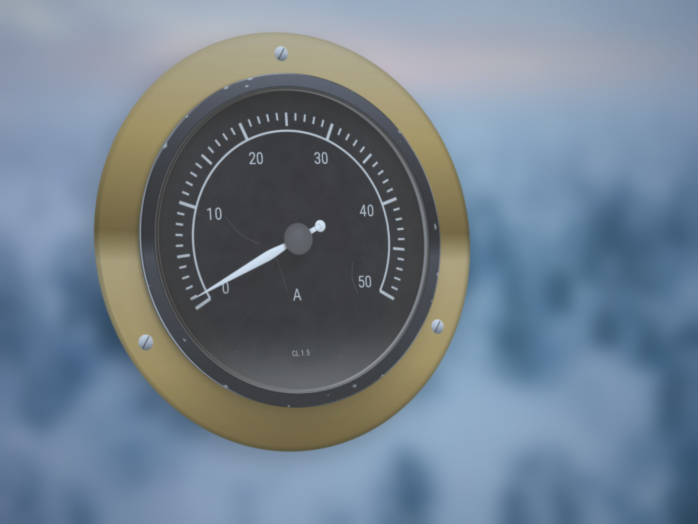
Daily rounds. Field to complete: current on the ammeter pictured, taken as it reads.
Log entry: 1 A
